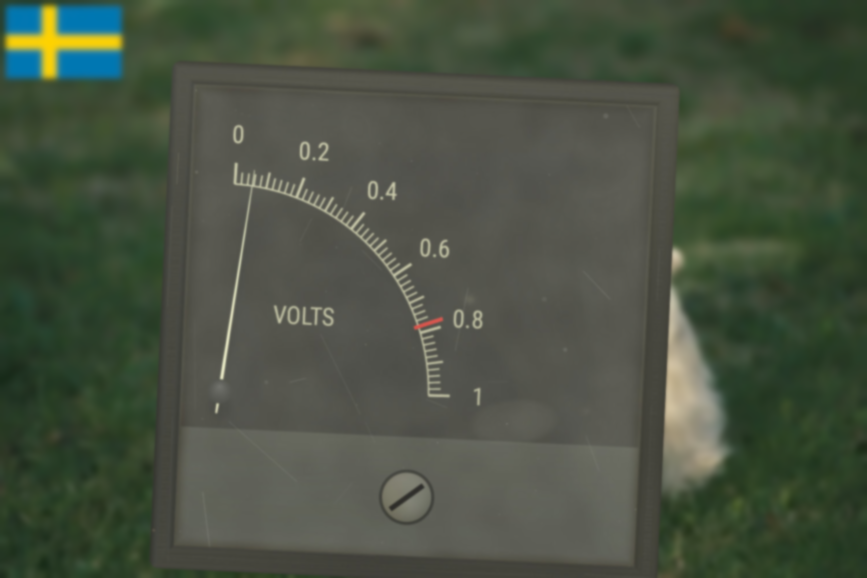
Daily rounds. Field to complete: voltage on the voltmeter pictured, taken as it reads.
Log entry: 0.06 V
